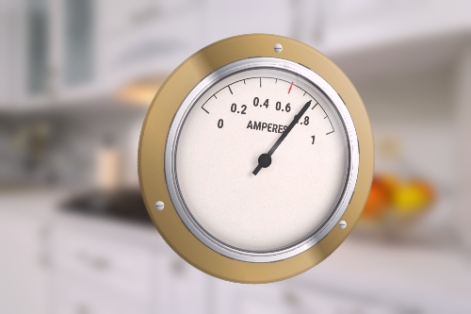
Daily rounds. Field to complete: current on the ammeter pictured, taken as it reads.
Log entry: 0.75 A
